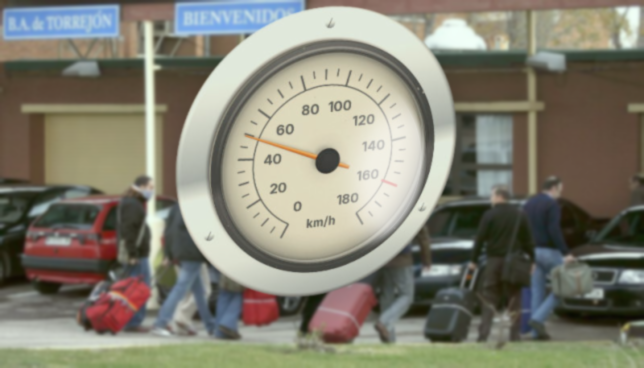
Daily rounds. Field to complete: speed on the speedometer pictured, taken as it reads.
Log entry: 50 km/h
